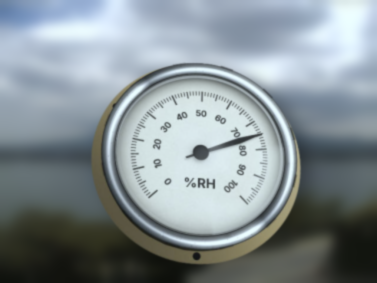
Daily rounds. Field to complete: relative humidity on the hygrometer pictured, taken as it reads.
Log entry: 75 %
